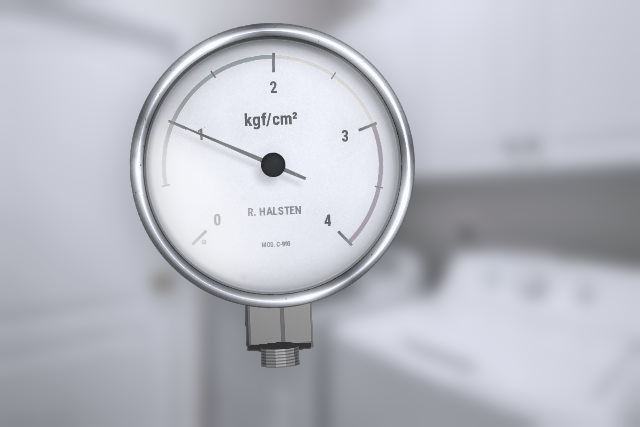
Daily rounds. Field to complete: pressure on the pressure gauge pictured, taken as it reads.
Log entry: 1 kg/cm²
